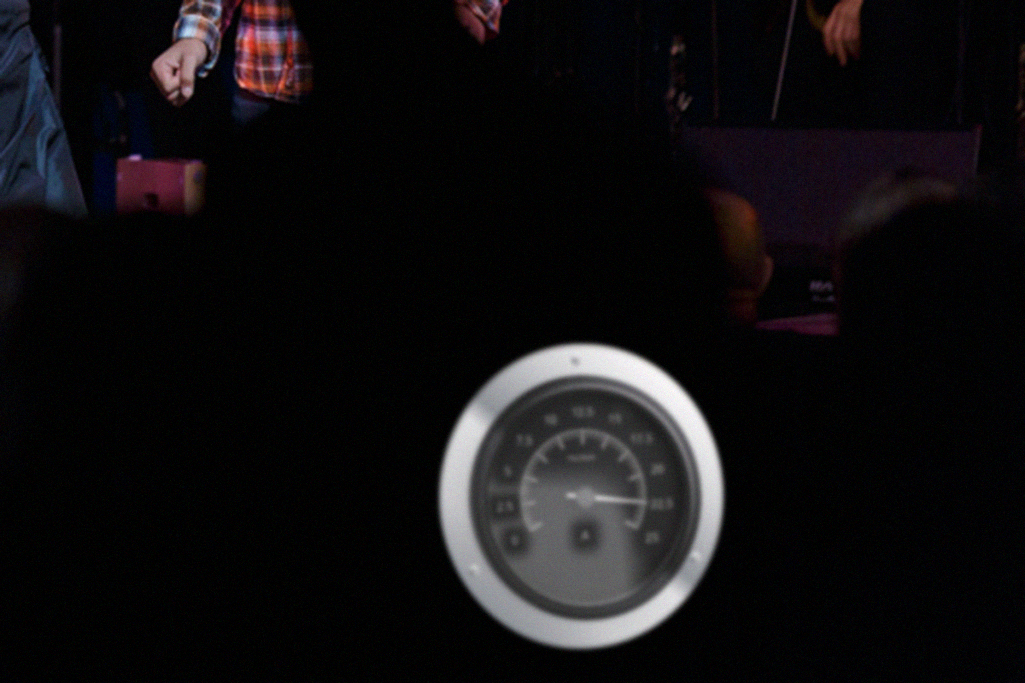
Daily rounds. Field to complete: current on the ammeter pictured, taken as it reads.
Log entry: 22.5 A
